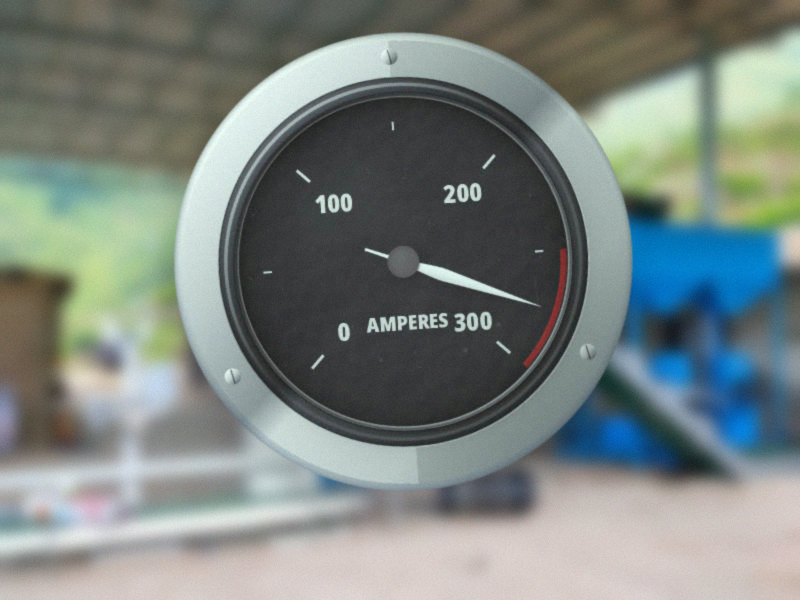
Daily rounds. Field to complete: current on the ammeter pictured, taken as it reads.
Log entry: 275 A
